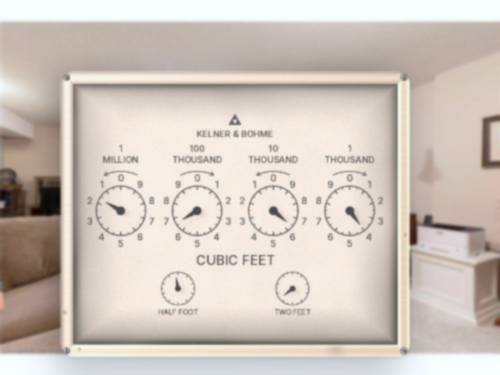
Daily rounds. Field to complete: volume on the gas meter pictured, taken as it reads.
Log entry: 166400 ft³
